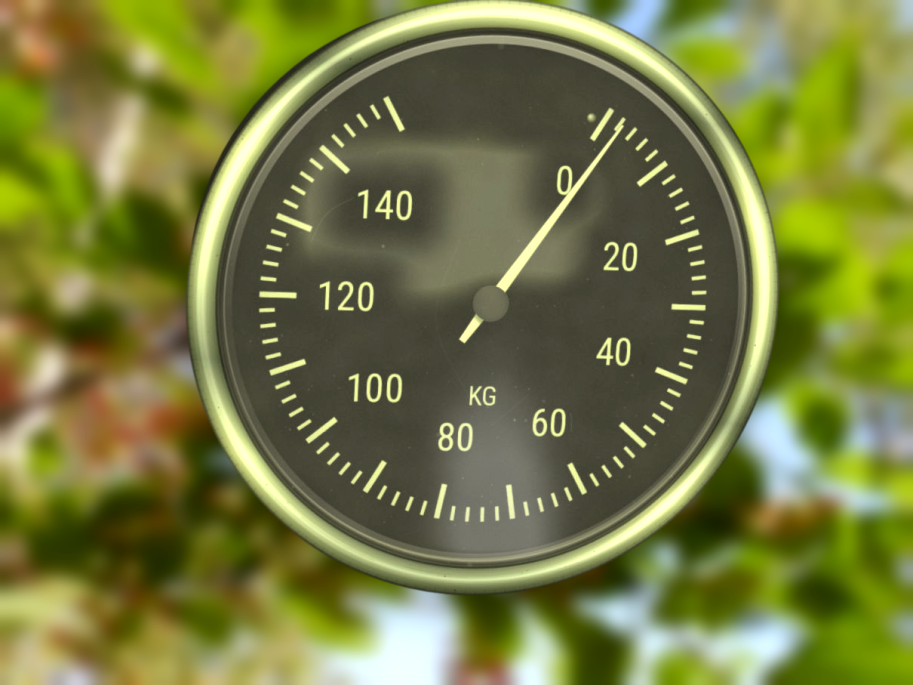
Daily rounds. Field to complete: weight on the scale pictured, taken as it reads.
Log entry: 2 kg
